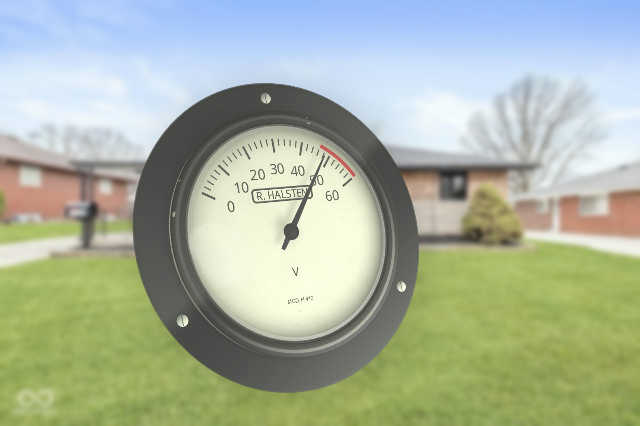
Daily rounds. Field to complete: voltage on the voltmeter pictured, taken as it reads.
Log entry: 48 V
